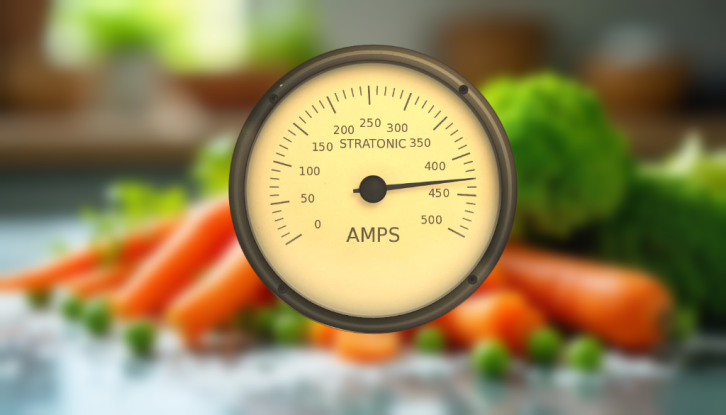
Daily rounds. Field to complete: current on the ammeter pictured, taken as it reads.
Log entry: 430 A
